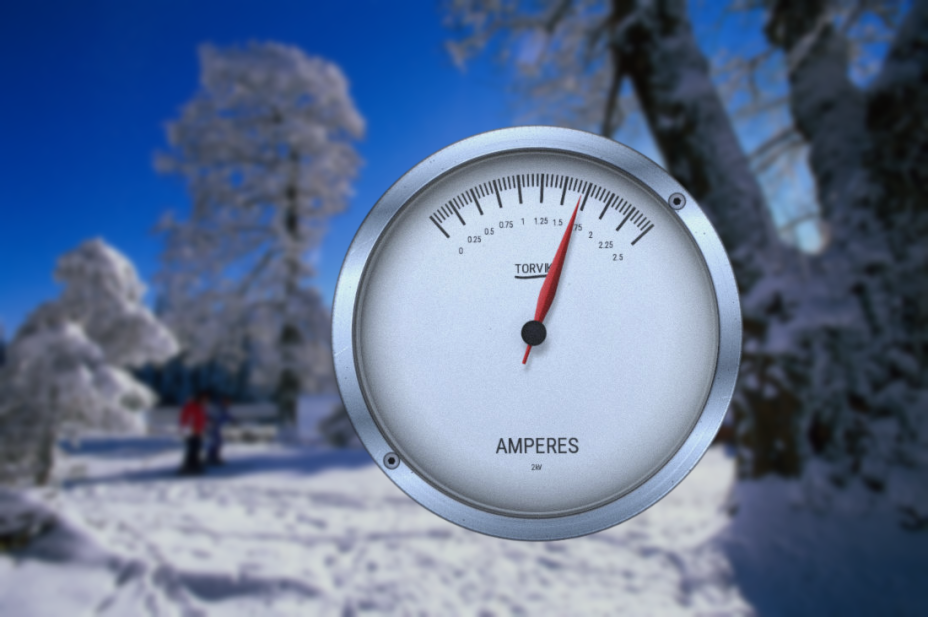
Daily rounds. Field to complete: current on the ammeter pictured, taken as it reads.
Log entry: 1.7 A
